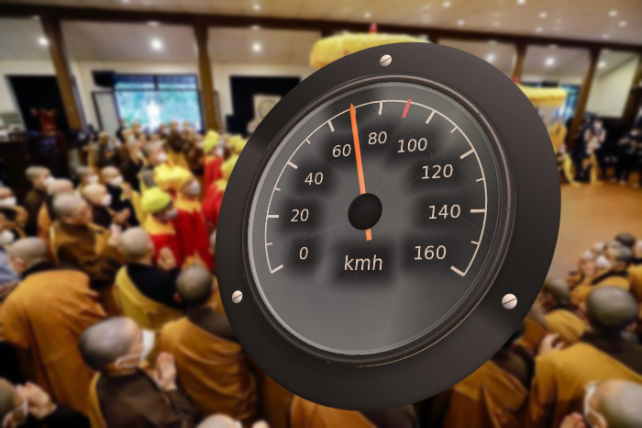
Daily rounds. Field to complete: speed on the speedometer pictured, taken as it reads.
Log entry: 70 km/h
